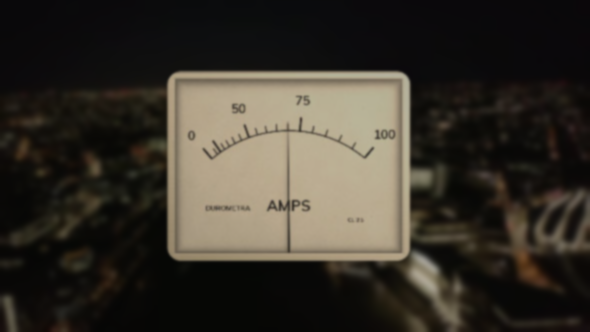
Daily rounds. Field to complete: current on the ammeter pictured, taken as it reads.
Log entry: 70 A
